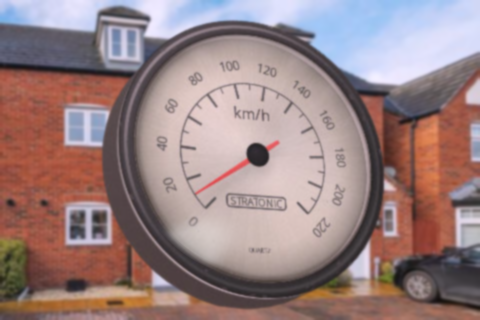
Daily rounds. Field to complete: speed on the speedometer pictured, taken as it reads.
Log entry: 10 km/h
